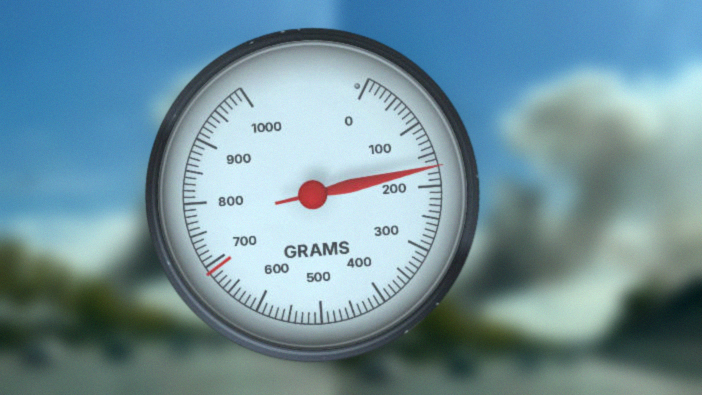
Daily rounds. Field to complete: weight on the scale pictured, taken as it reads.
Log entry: 170 g
